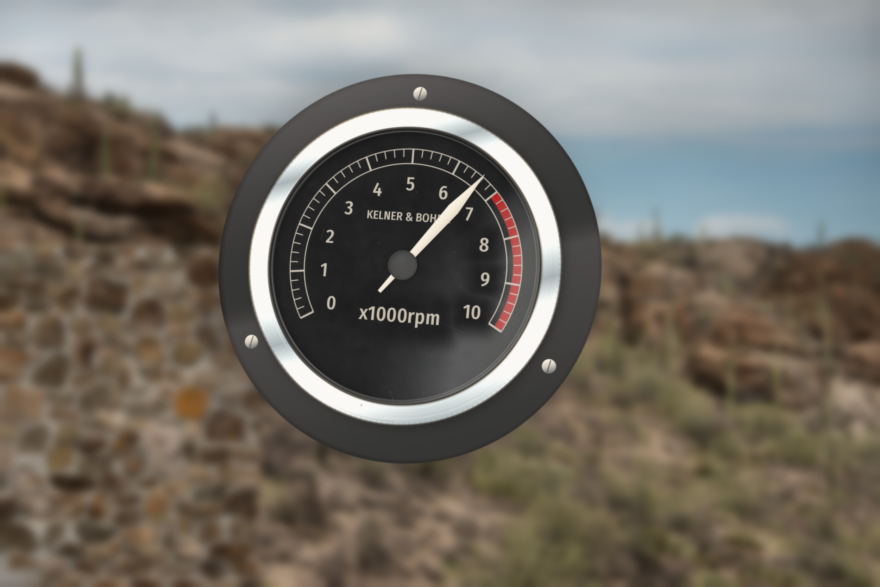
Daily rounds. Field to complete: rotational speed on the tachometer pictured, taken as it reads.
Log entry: 6600 rpm
